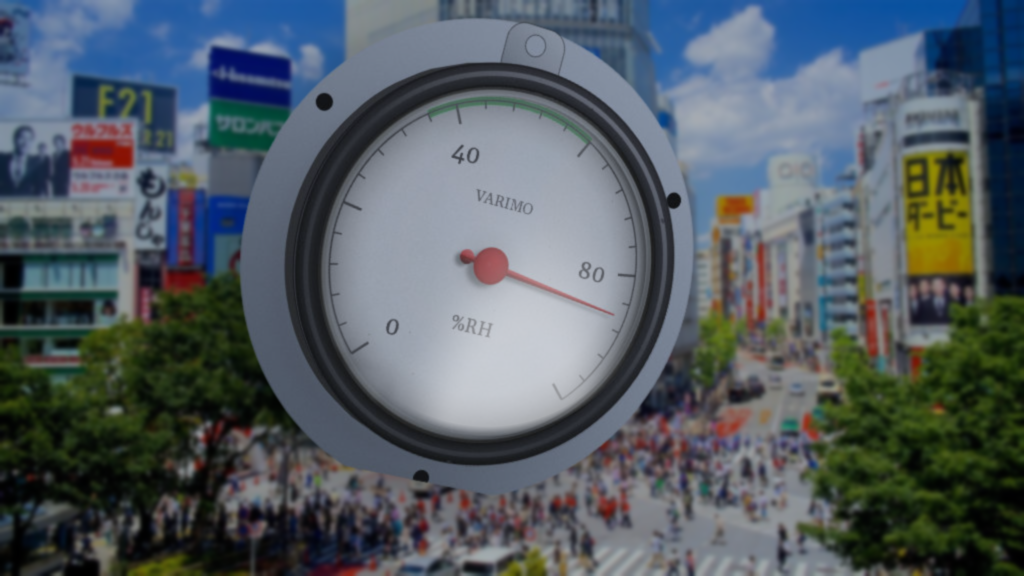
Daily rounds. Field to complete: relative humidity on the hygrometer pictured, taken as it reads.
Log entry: 86 %
